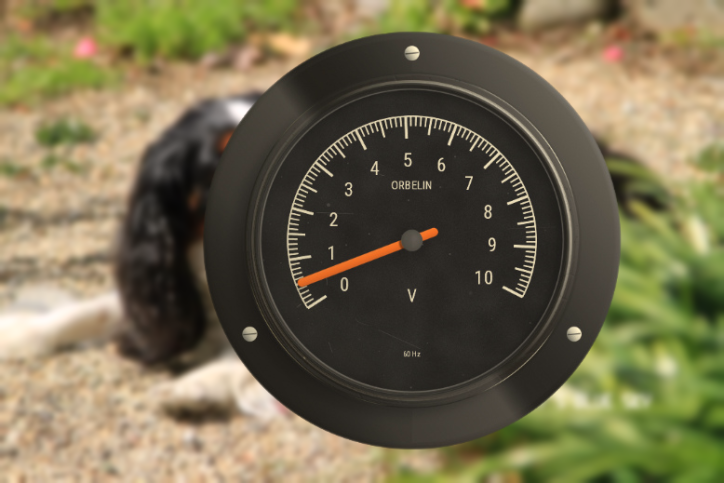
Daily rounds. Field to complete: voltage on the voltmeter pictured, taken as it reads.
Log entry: 0.5 V
